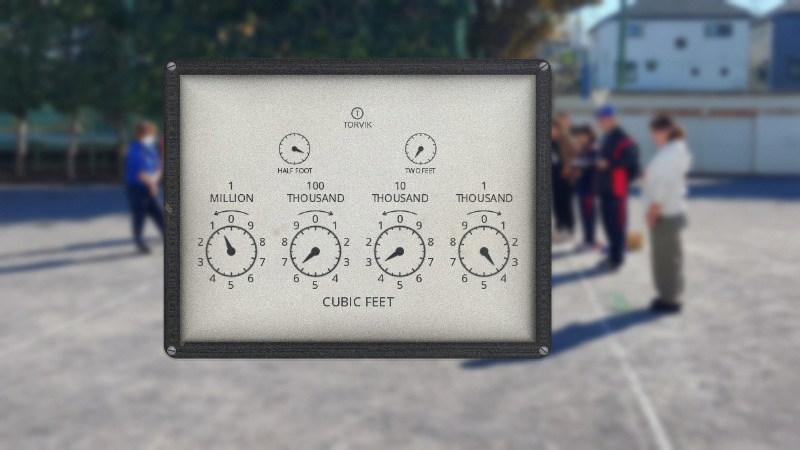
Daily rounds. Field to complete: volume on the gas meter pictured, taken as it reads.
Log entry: 63400 ft³
